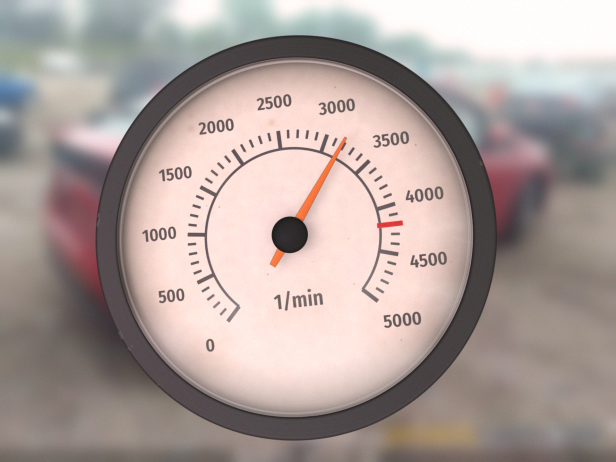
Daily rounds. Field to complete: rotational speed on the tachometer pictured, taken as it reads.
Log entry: 3200 rpm
